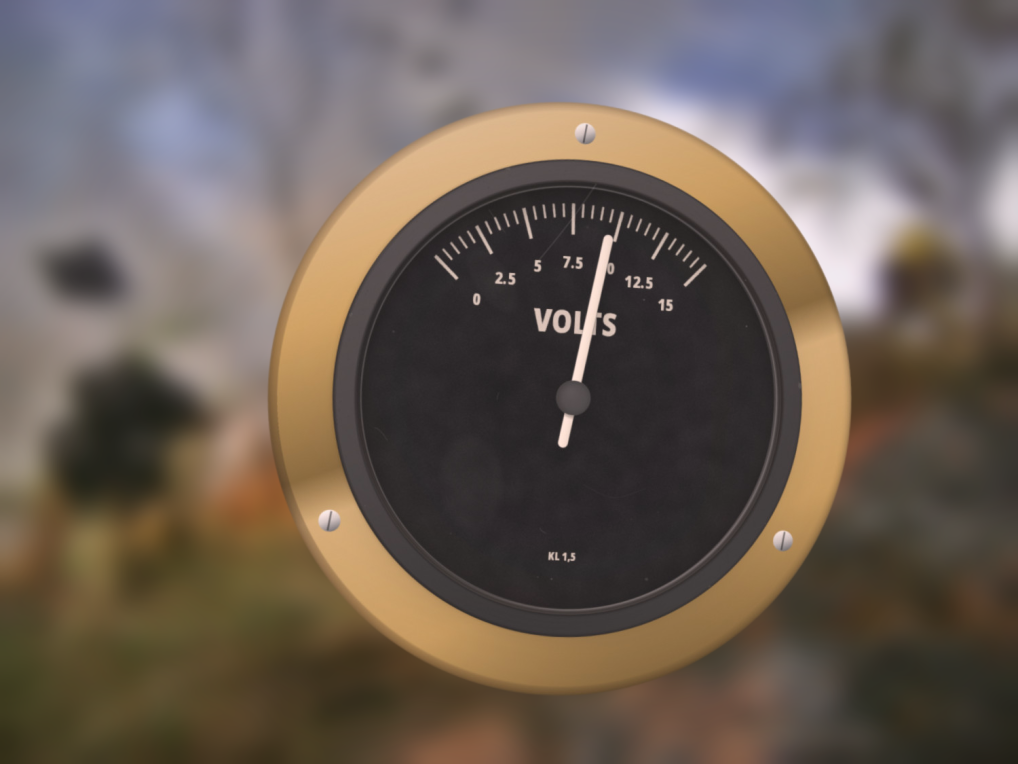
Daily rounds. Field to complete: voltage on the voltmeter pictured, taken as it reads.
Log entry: 9.5 V
